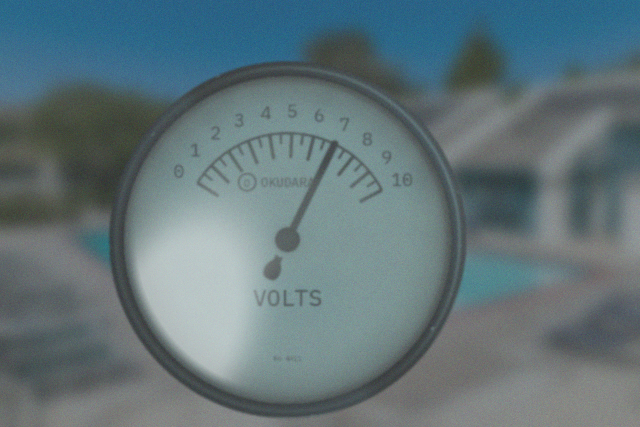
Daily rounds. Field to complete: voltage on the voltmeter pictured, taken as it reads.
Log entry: 7 V
